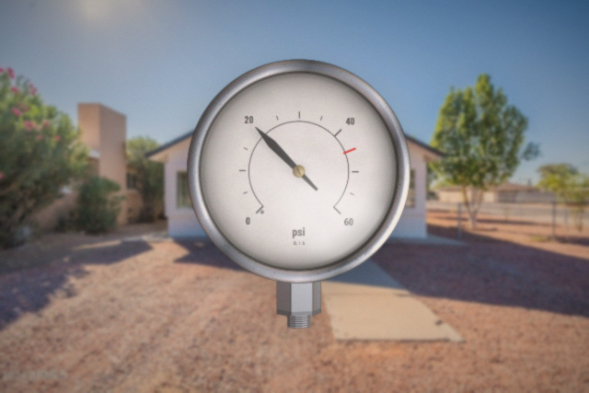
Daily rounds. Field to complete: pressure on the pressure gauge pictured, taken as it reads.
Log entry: 20 psi
